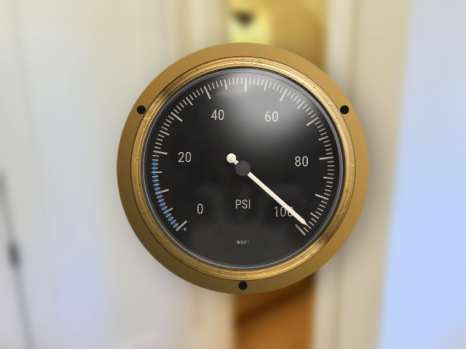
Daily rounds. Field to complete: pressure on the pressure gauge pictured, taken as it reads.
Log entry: 98 psi
